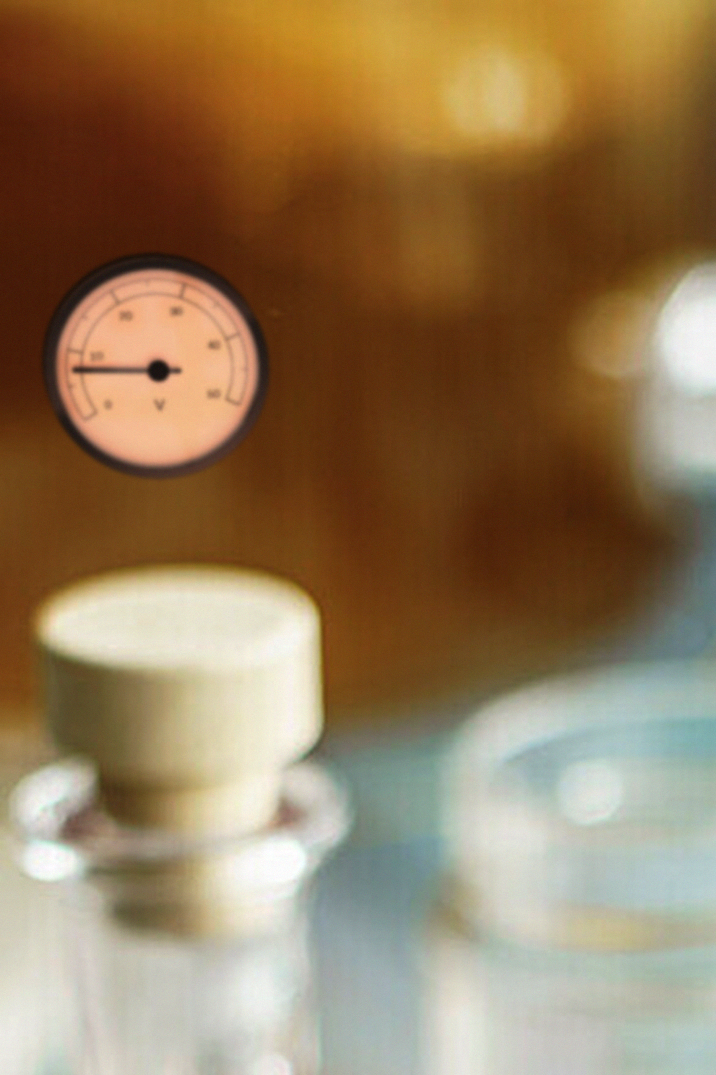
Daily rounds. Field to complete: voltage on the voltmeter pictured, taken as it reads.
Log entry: 7.5 V
